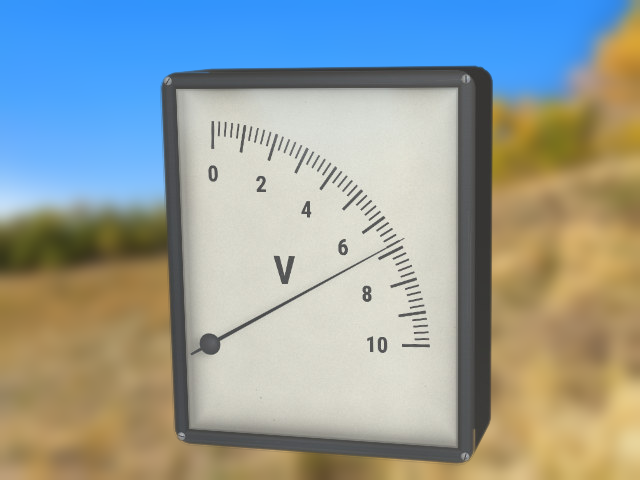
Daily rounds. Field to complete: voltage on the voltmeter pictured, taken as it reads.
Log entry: 6.8 V
